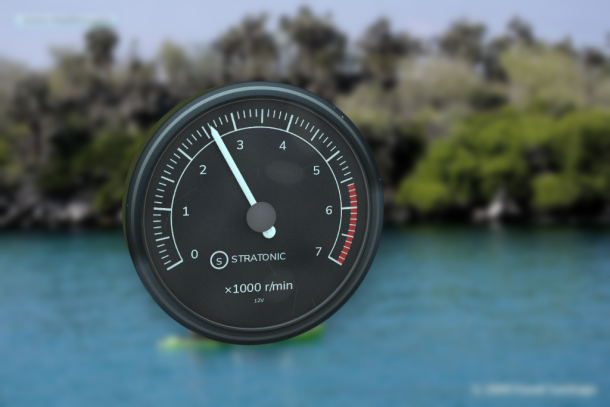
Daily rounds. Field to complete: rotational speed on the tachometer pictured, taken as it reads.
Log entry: 2600 rpm
